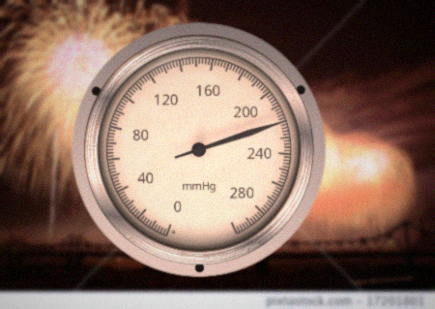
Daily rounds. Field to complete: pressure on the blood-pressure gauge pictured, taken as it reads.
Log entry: 220 mmHg
